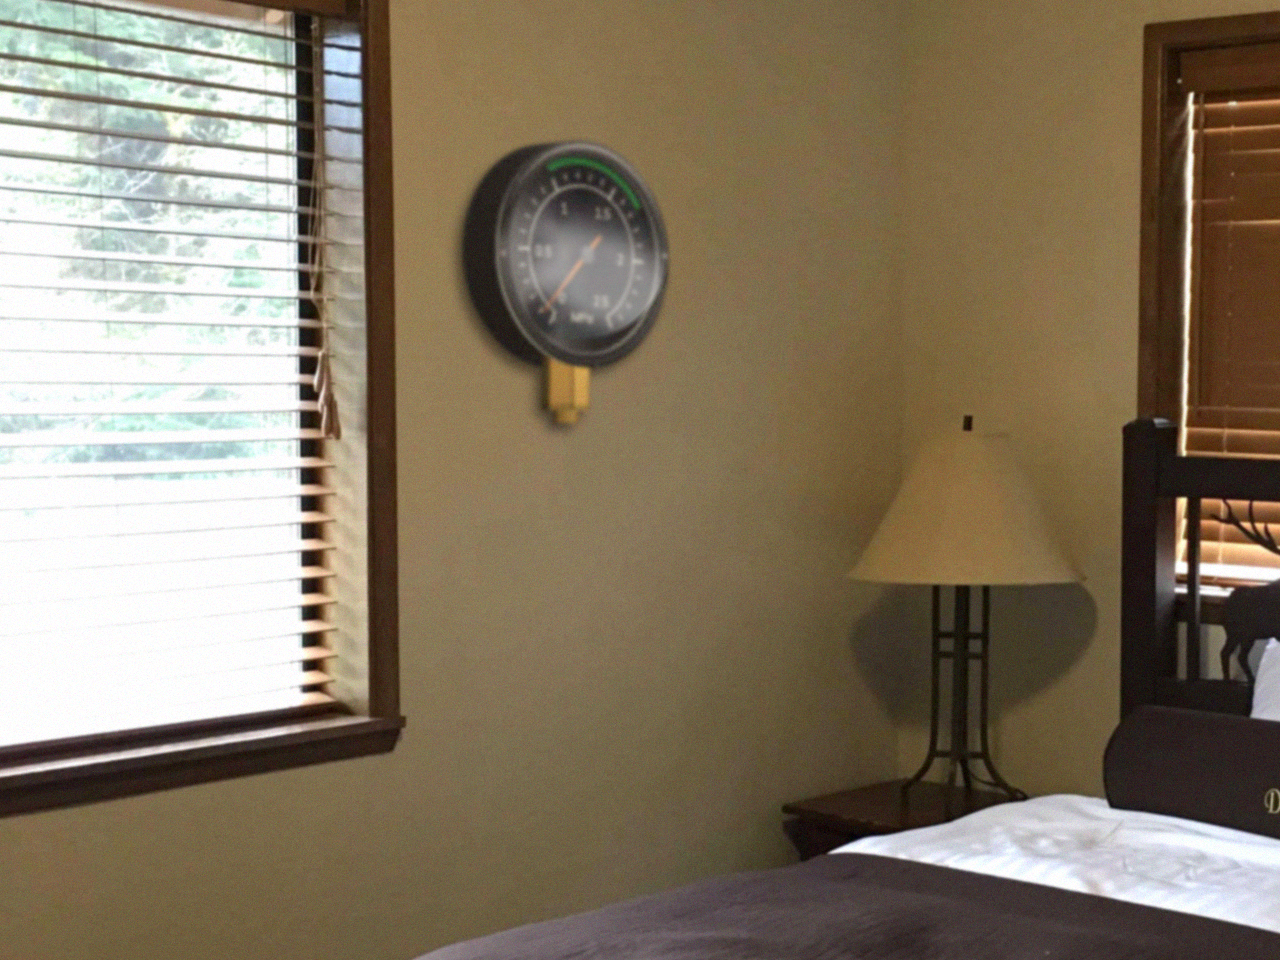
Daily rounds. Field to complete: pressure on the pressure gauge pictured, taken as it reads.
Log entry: 0.1 MPa
